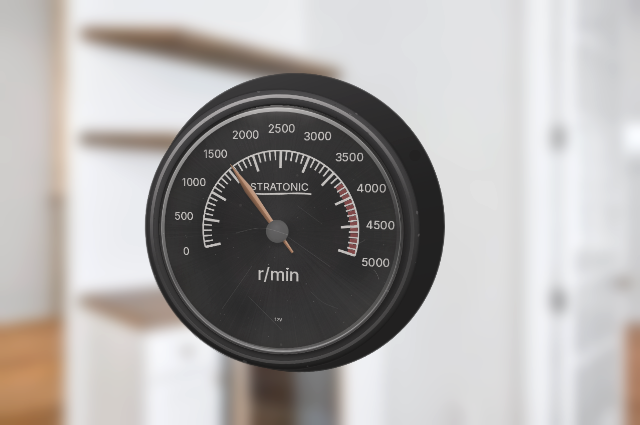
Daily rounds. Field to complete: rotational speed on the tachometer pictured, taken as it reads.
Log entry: 1600 rpm
